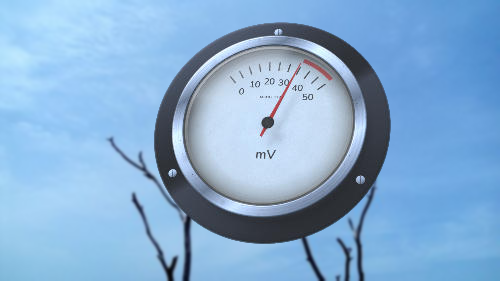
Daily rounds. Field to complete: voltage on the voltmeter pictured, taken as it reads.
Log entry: 35 mV
